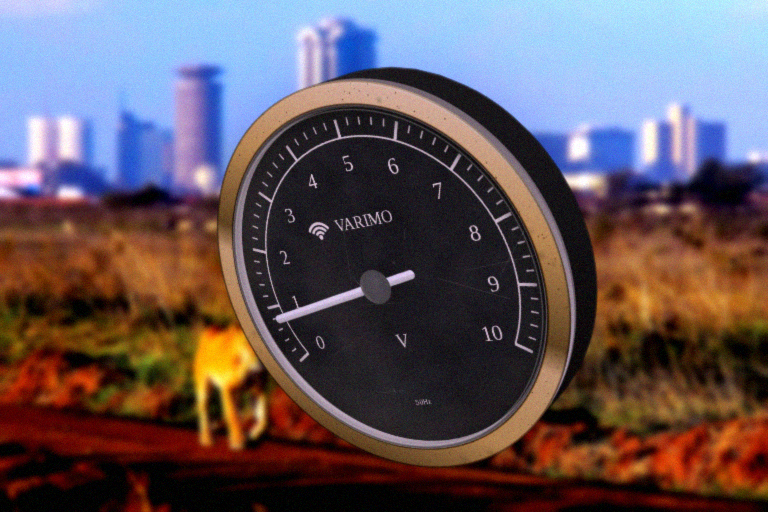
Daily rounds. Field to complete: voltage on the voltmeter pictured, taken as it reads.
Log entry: 0.8 V
